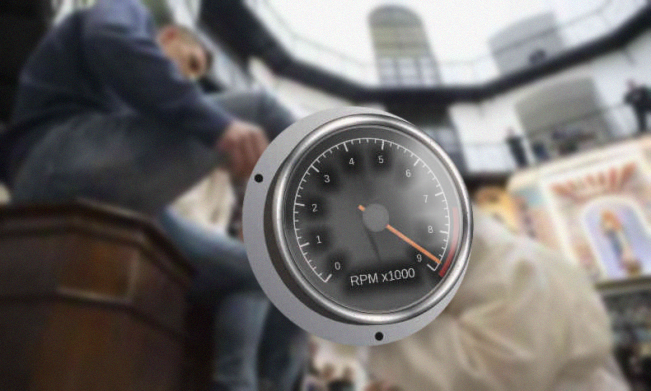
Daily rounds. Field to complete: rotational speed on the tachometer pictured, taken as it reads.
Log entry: 8800 rpm
